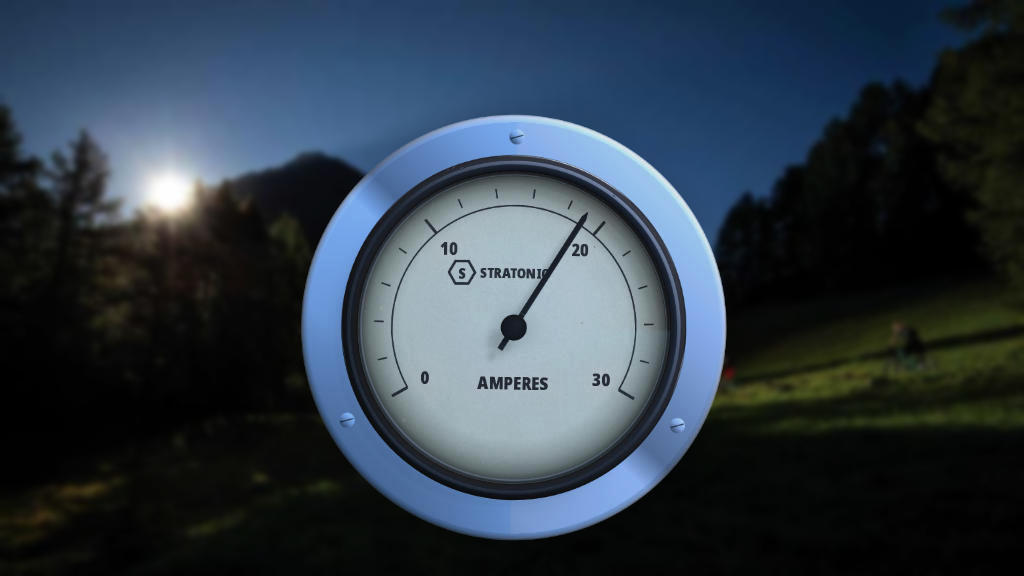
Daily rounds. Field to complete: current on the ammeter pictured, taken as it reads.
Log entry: 19 A
